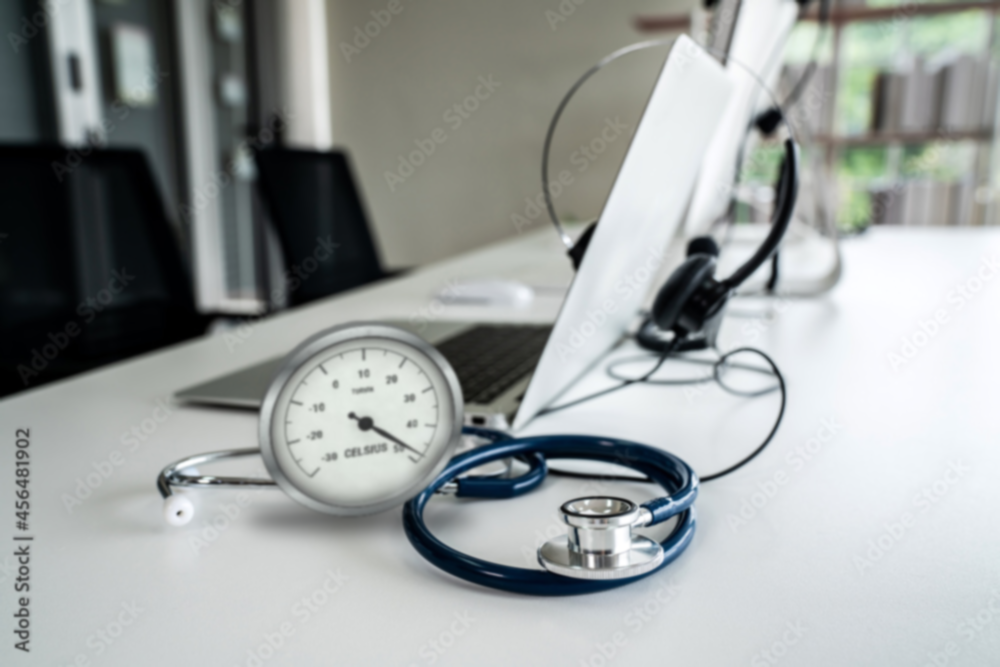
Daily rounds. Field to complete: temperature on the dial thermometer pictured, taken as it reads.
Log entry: 47.5 °C
